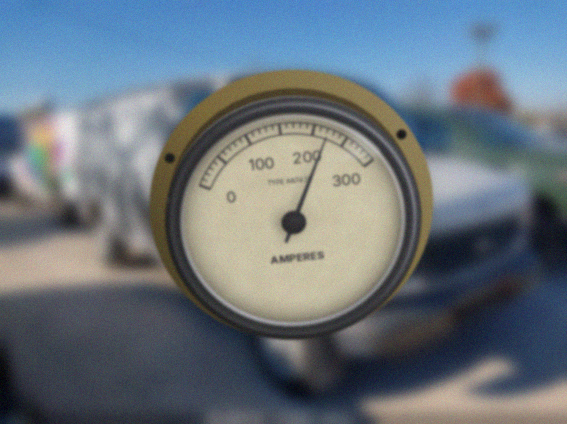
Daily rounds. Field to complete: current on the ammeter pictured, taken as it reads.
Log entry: 220 A
